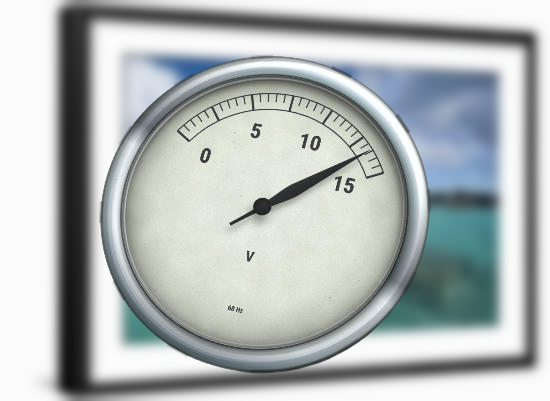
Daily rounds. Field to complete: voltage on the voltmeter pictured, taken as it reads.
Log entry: 13.5 V
